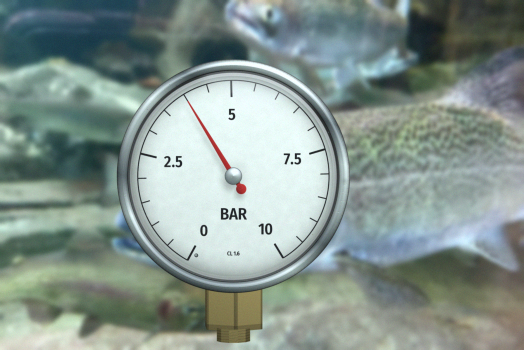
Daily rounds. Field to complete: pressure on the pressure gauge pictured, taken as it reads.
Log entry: 4 bar
